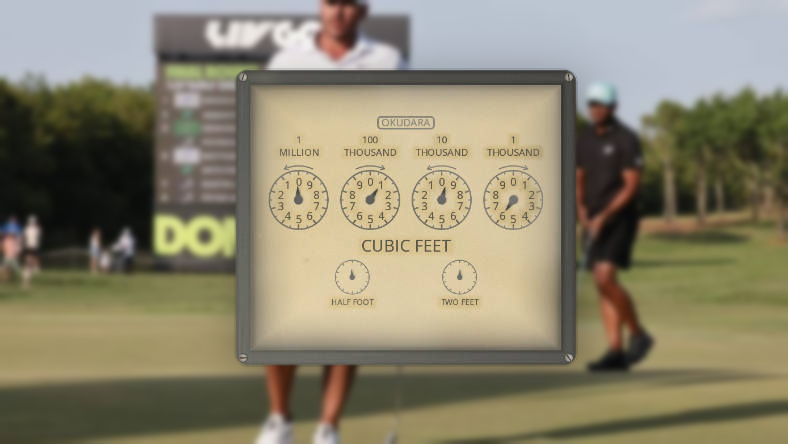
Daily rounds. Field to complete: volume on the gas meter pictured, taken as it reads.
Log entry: 9600 ft³
